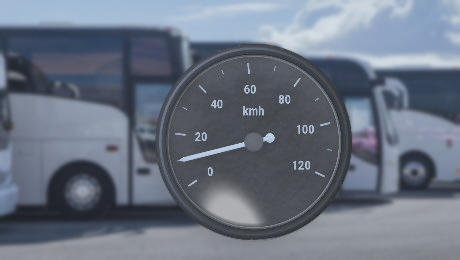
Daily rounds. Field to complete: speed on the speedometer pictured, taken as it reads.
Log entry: 10 km/h
